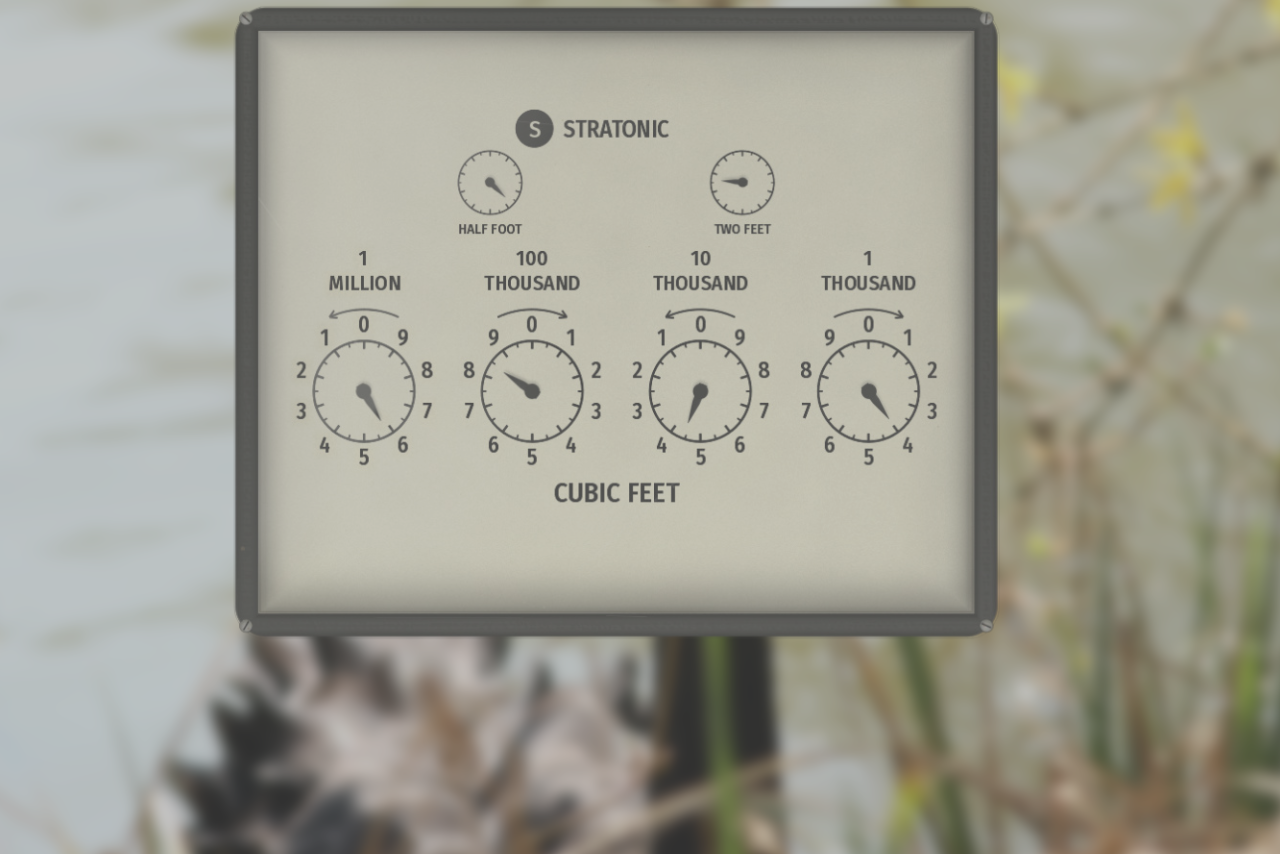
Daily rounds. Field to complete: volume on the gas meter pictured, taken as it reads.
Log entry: 584400 ft³
